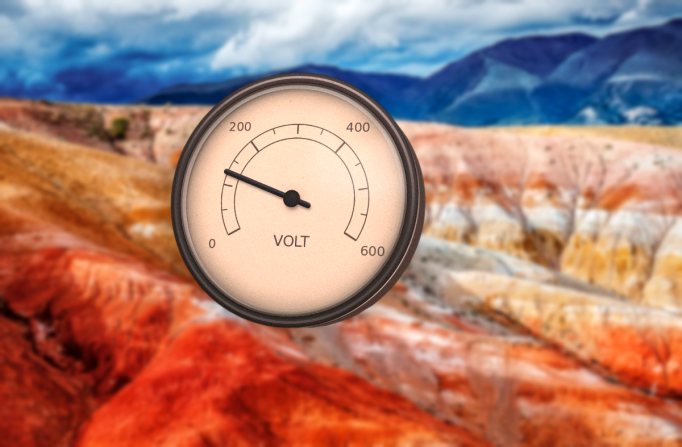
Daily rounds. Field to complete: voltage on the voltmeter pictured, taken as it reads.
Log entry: 125 V
